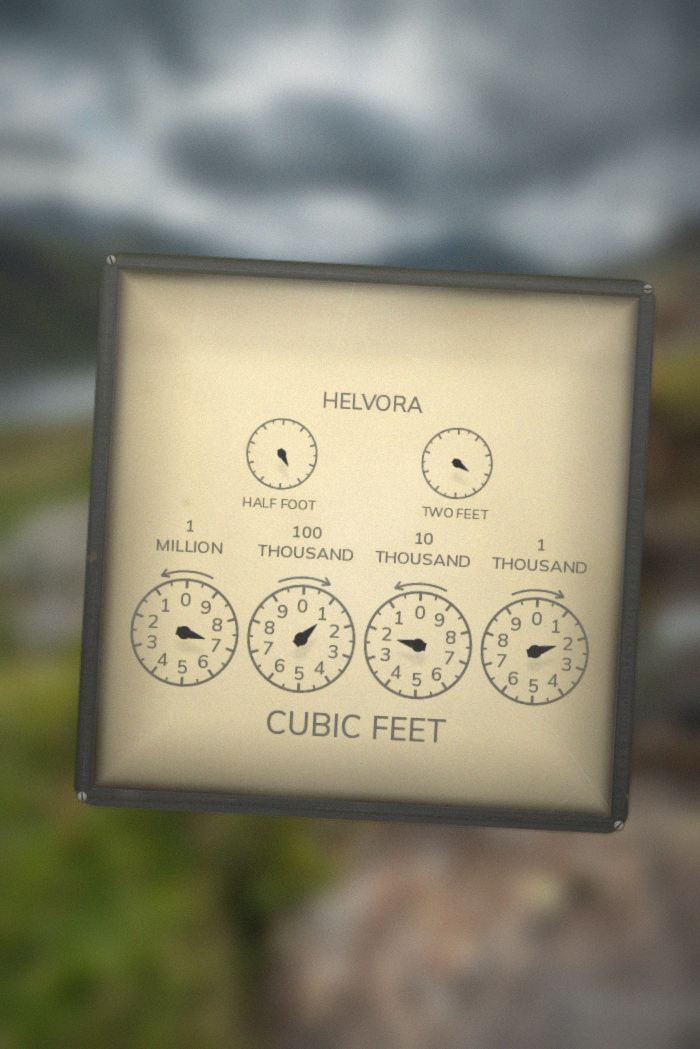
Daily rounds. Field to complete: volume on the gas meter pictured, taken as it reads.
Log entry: 712200 ft³
